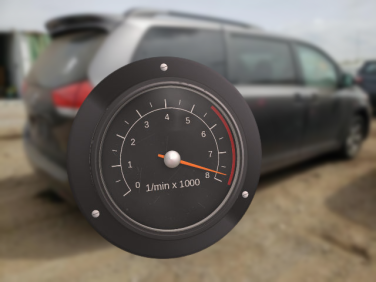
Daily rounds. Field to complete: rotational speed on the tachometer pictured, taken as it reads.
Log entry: 7750 rpm
